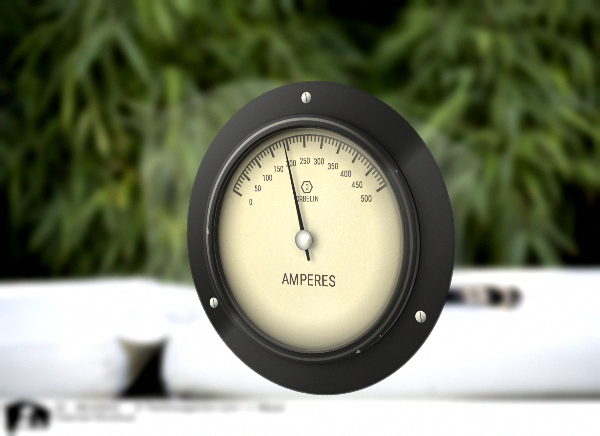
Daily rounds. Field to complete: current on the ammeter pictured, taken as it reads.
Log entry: 200 A
